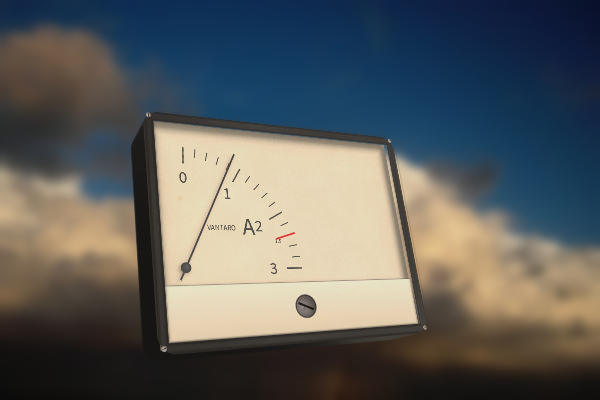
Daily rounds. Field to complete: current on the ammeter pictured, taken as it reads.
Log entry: 0.8 A
